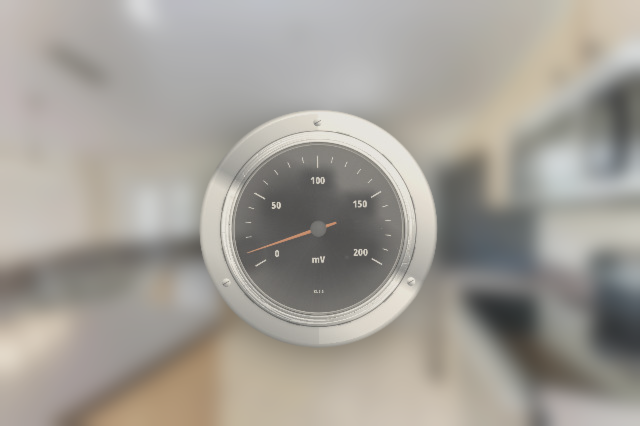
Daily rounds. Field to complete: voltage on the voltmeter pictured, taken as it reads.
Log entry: 10 mV
